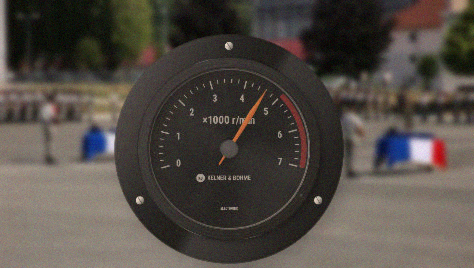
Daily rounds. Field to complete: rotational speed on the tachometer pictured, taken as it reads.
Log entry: 4600 rpm
